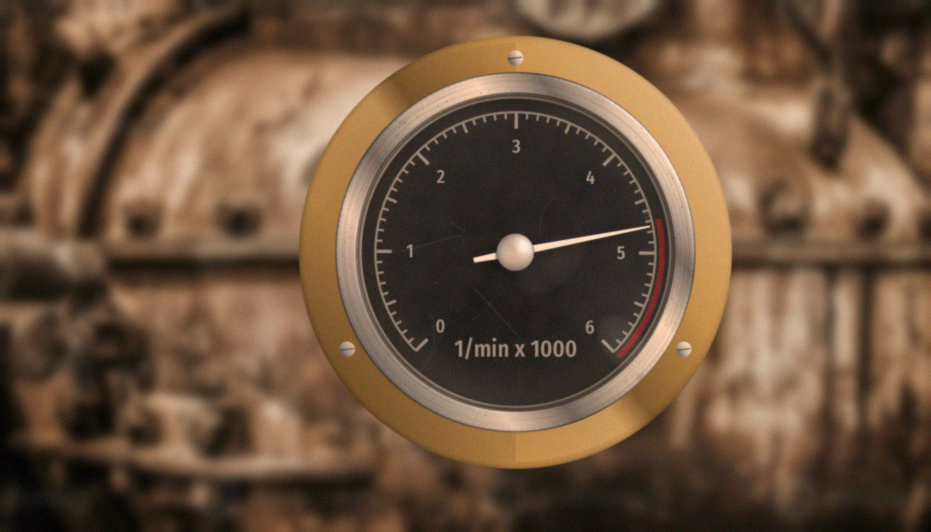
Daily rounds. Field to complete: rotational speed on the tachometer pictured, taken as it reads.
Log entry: 4750 rpm
